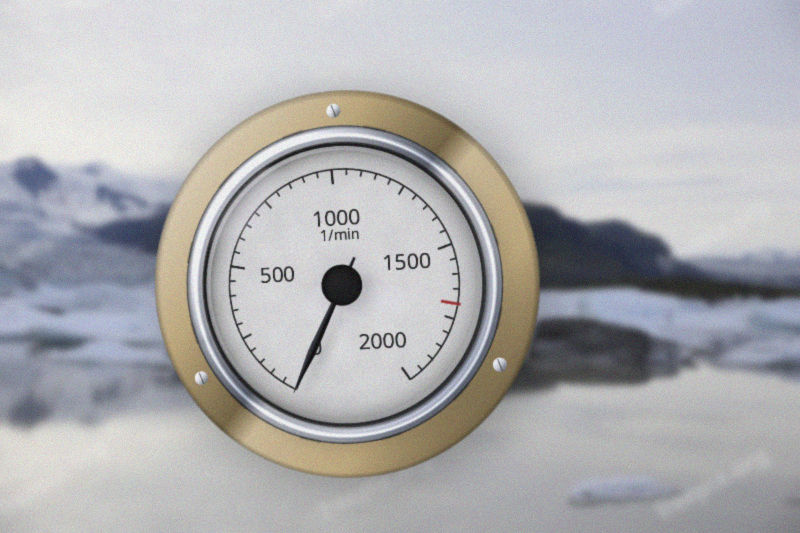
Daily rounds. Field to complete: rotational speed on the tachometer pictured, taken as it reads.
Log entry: 0 rpm
